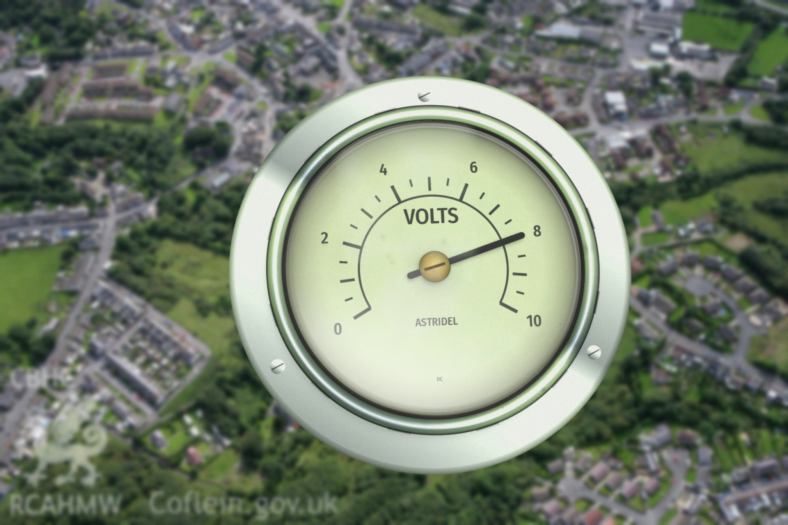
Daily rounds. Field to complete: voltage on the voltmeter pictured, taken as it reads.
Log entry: 8 V
